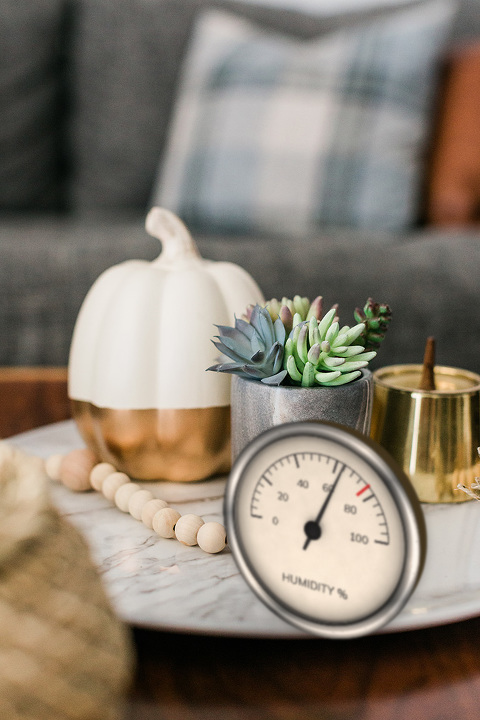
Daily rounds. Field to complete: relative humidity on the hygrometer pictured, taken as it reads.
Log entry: 64 %
